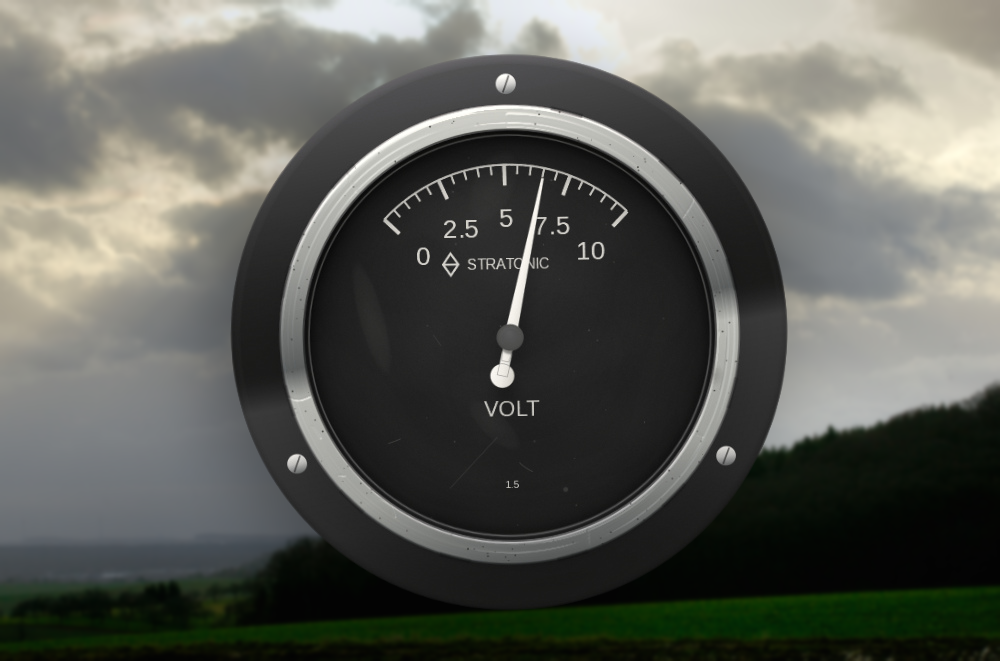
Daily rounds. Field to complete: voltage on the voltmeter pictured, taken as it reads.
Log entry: 6.5 V
